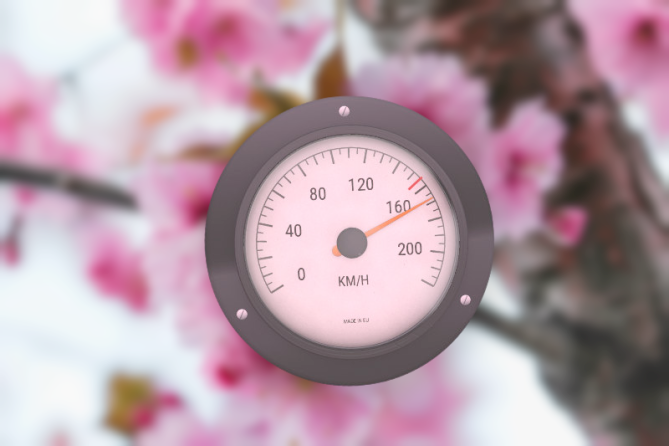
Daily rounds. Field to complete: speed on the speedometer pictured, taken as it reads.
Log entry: 167.5 km/h
